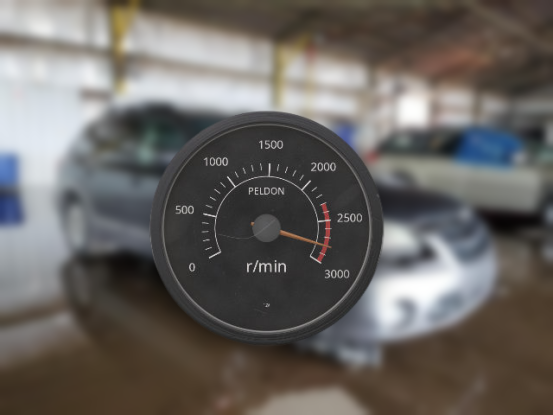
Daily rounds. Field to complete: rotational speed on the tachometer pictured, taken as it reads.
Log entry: 2800 rpm
